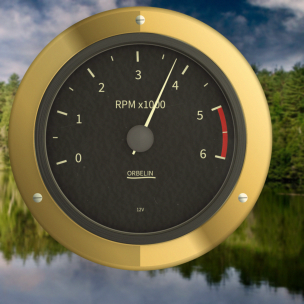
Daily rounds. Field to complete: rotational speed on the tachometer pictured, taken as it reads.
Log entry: 3750 rpm
